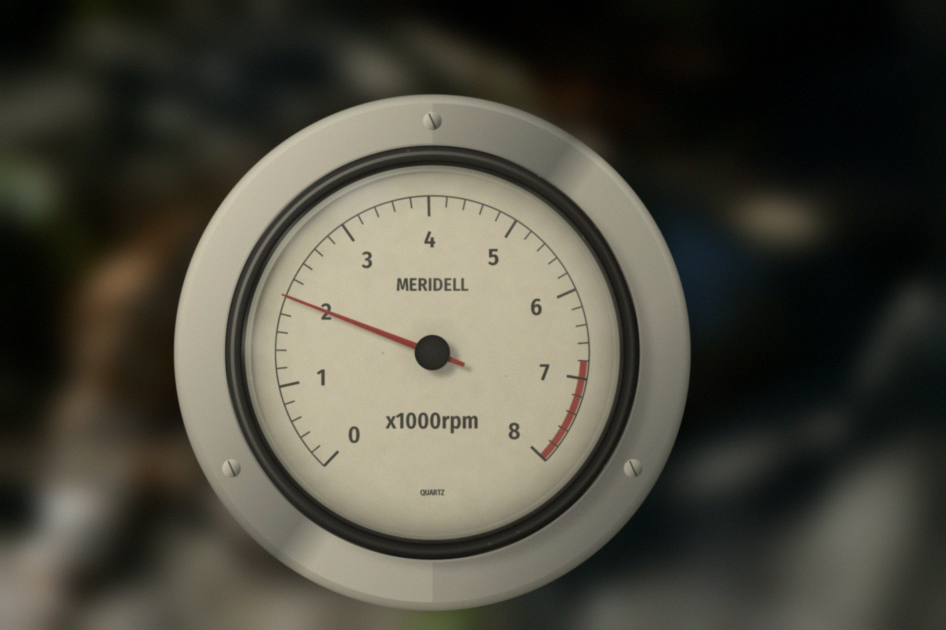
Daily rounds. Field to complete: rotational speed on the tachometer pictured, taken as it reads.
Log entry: 2000 rpm
